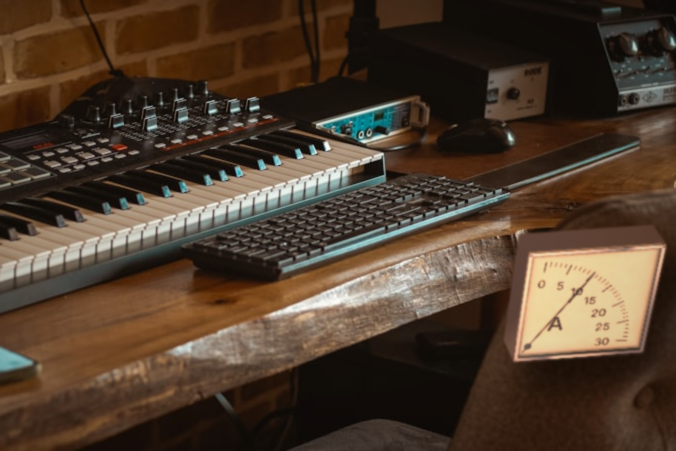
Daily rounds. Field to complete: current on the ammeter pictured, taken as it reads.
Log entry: 10 A
